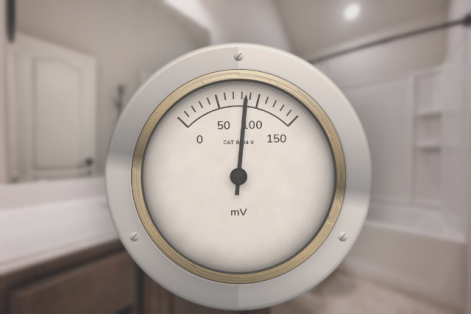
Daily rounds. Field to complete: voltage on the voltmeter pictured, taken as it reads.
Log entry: 85 mV
